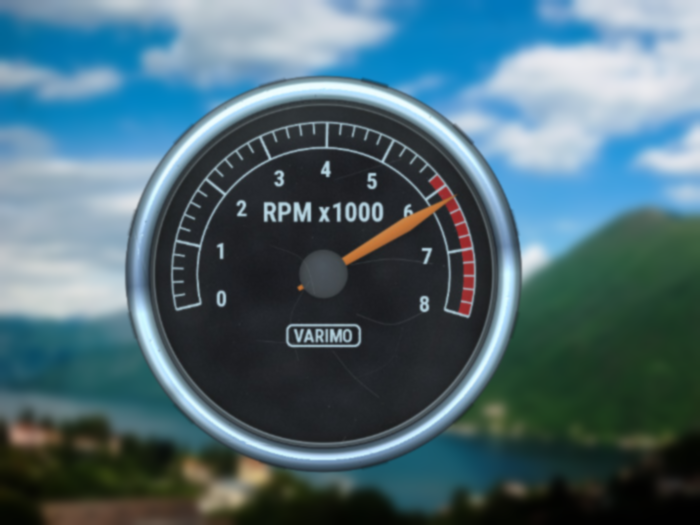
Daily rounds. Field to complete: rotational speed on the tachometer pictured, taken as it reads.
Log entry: 6200 rpm
